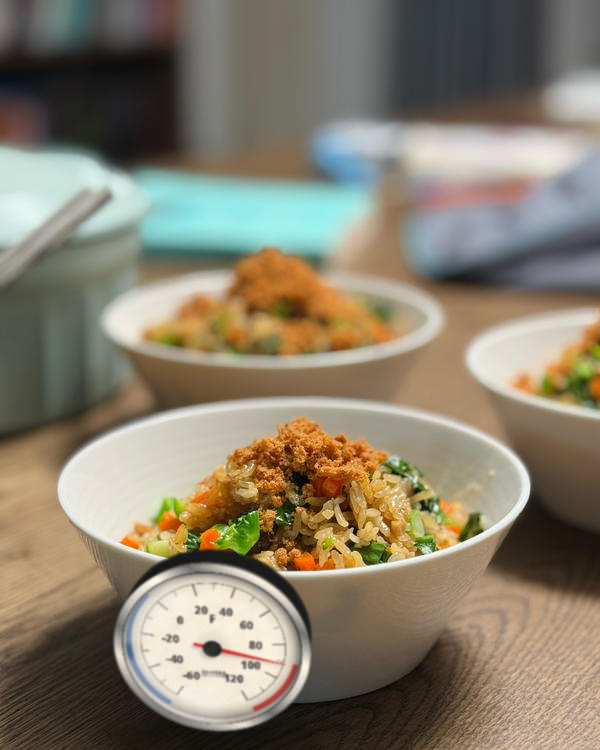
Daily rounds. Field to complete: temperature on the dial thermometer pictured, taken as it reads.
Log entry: 90 °F
